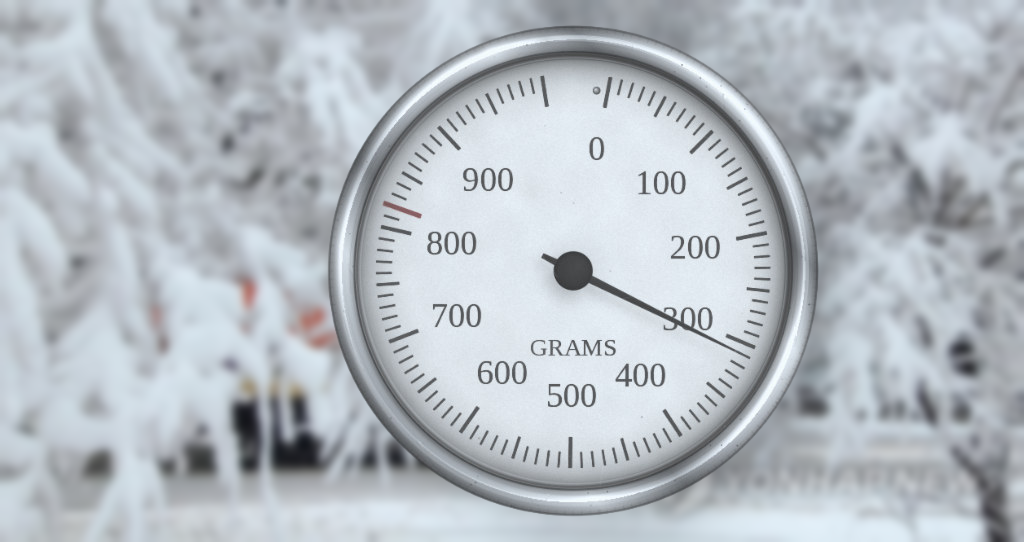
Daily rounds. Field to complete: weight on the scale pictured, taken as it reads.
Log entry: 310 g
